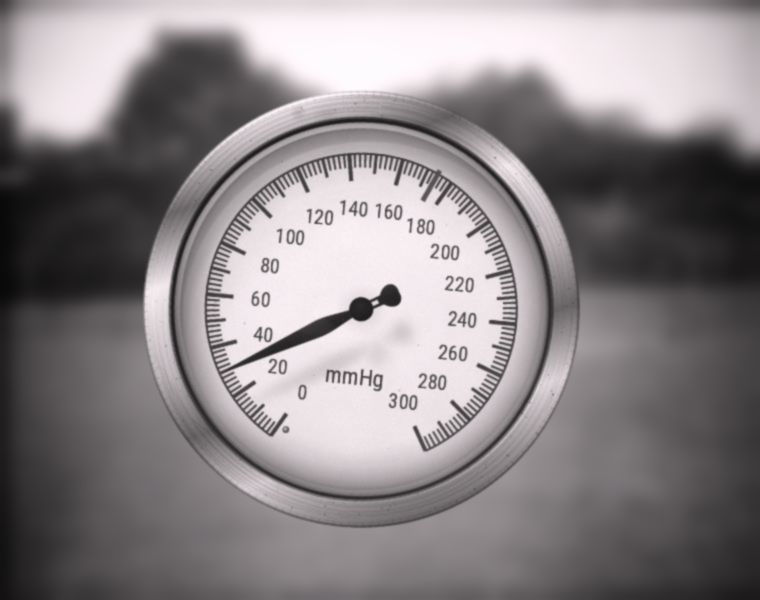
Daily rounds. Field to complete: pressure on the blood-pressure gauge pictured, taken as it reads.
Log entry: 30 mmHg
